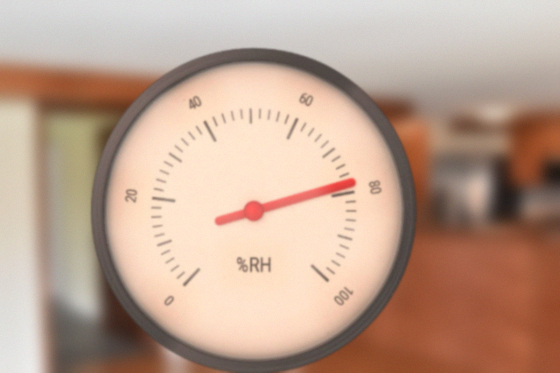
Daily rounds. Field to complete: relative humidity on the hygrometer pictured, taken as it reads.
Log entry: 78 %
